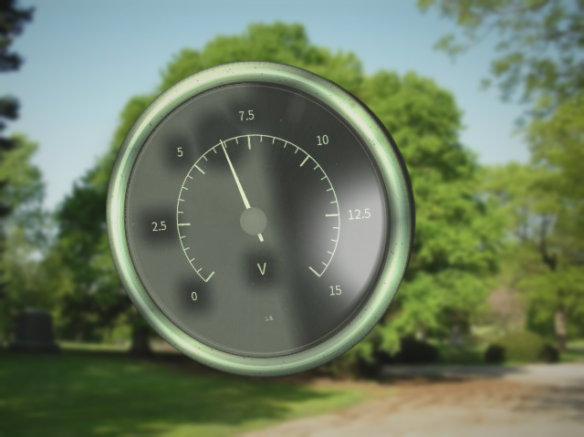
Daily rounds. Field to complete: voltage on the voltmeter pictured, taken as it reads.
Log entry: 6.5 V
